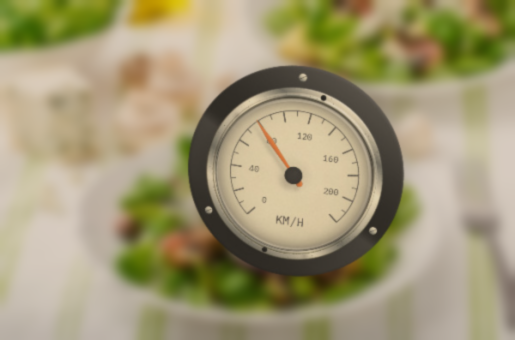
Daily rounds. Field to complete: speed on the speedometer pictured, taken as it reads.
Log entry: 80 km/h
